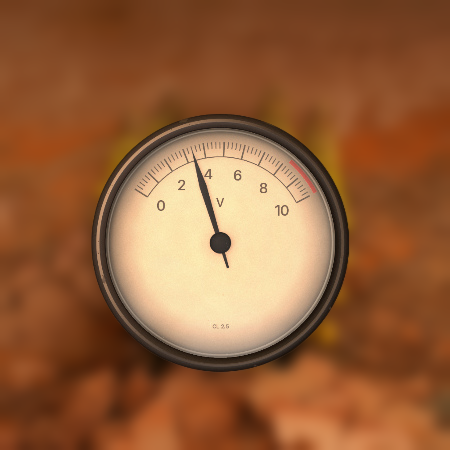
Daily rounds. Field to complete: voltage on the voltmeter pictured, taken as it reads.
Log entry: 3.4 V
